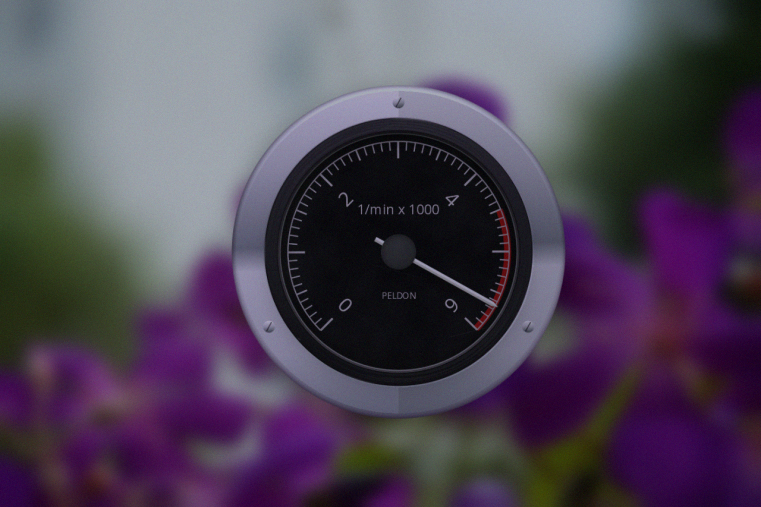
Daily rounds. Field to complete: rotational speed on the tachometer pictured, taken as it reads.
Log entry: 5650 rpm
